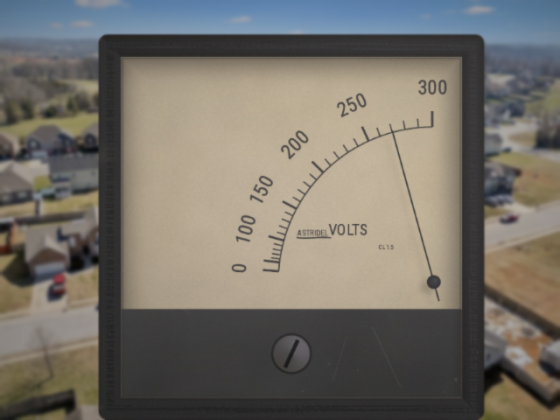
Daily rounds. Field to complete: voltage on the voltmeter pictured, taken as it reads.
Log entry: 270 V
